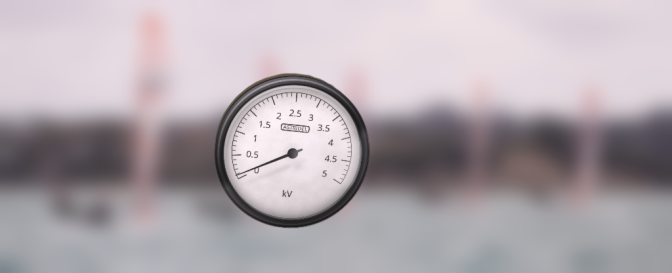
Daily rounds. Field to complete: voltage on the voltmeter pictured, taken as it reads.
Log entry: 0.1 kV
